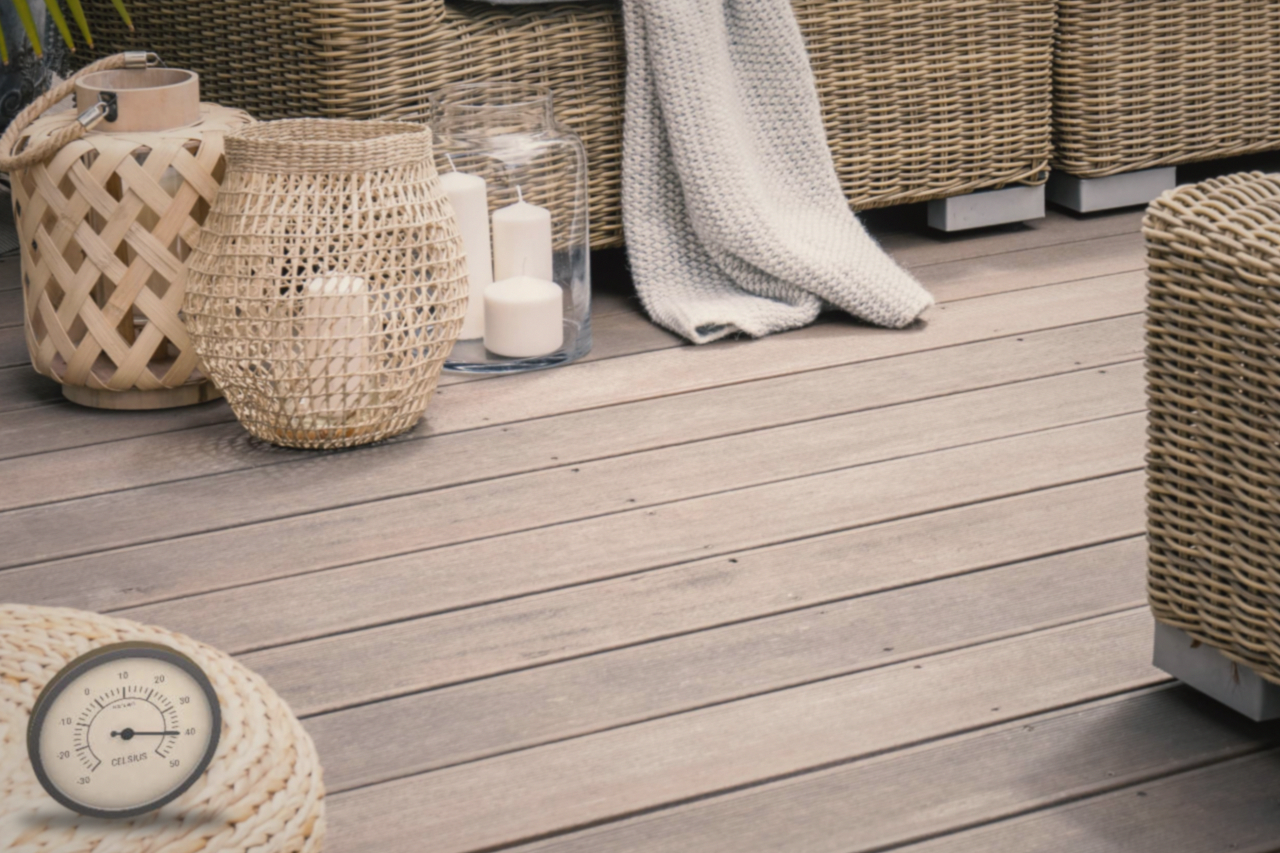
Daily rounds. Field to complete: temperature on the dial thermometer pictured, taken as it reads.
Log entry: 40 °C
